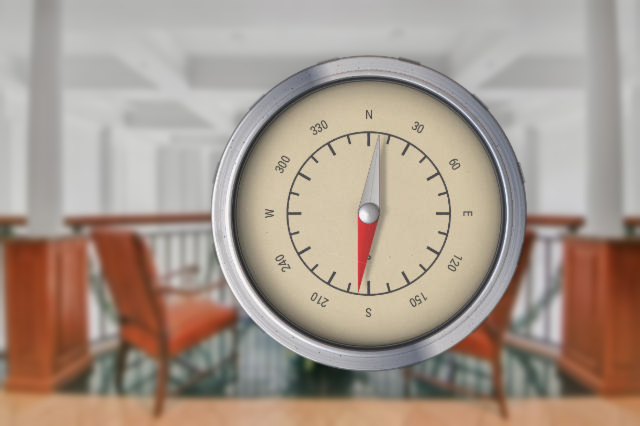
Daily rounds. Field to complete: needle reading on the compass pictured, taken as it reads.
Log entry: 187.5 °
